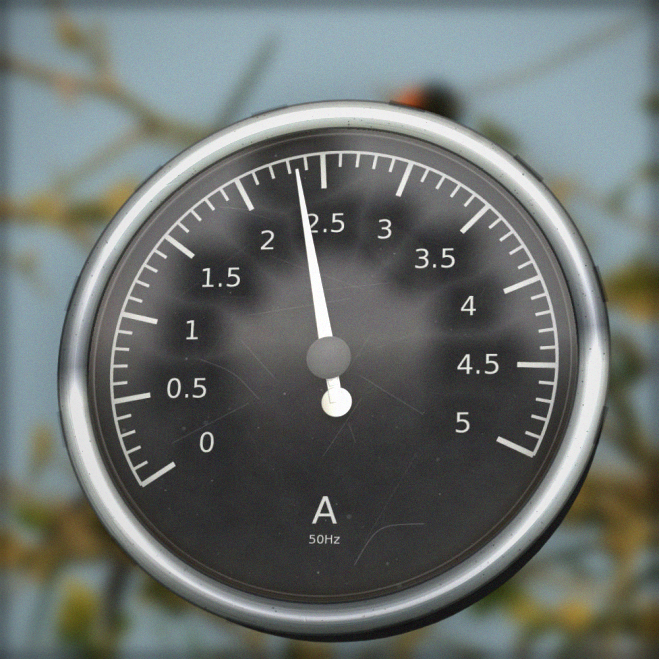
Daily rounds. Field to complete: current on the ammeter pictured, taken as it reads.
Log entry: 2.35 A
